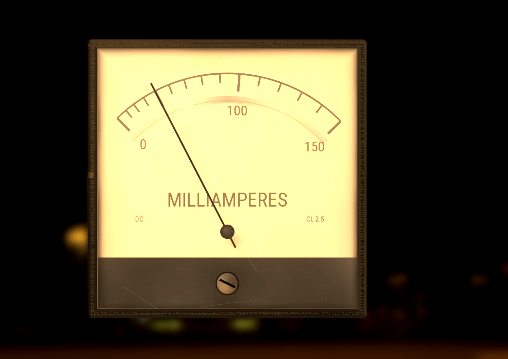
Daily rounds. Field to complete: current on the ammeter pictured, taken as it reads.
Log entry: 50 mA
